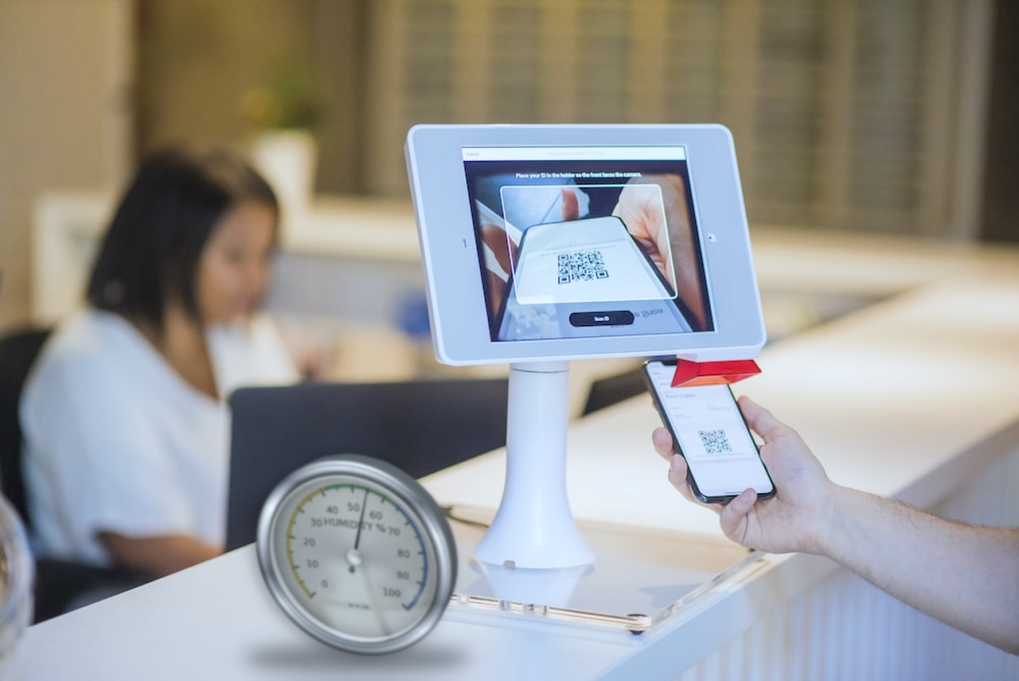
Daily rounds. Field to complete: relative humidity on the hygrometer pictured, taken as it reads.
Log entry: 55 %
